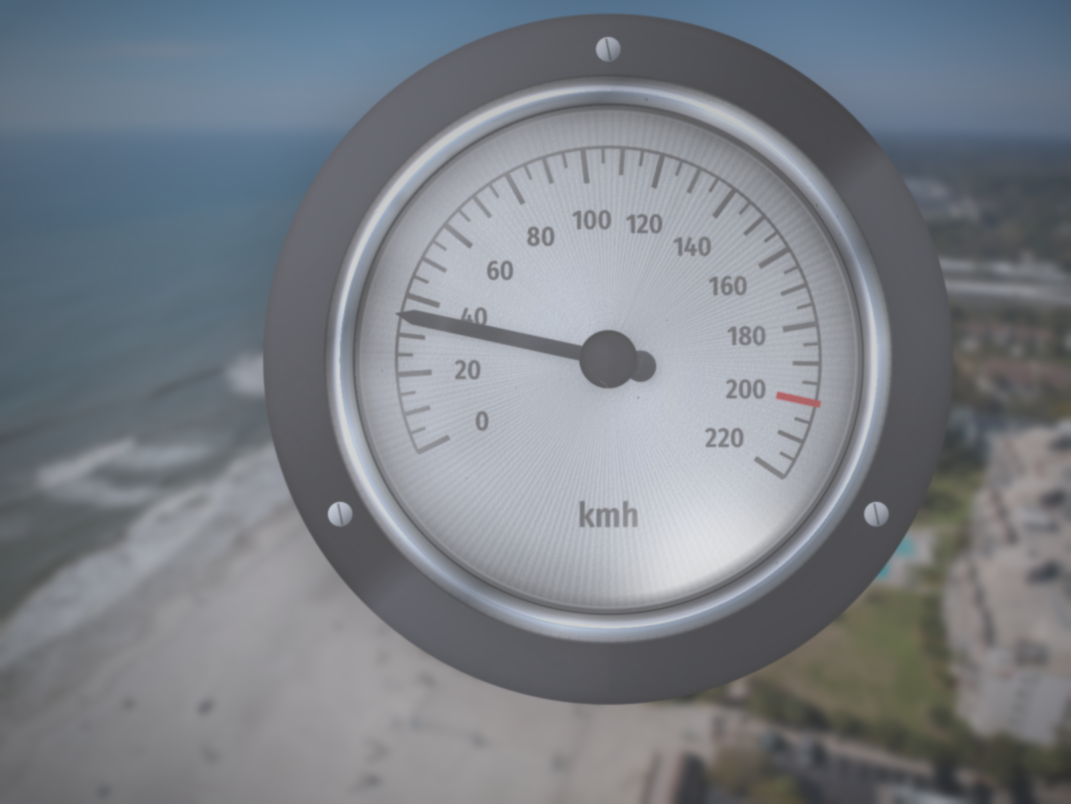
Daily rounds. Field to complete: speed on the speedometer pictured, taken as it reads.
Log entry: 35 km/h
